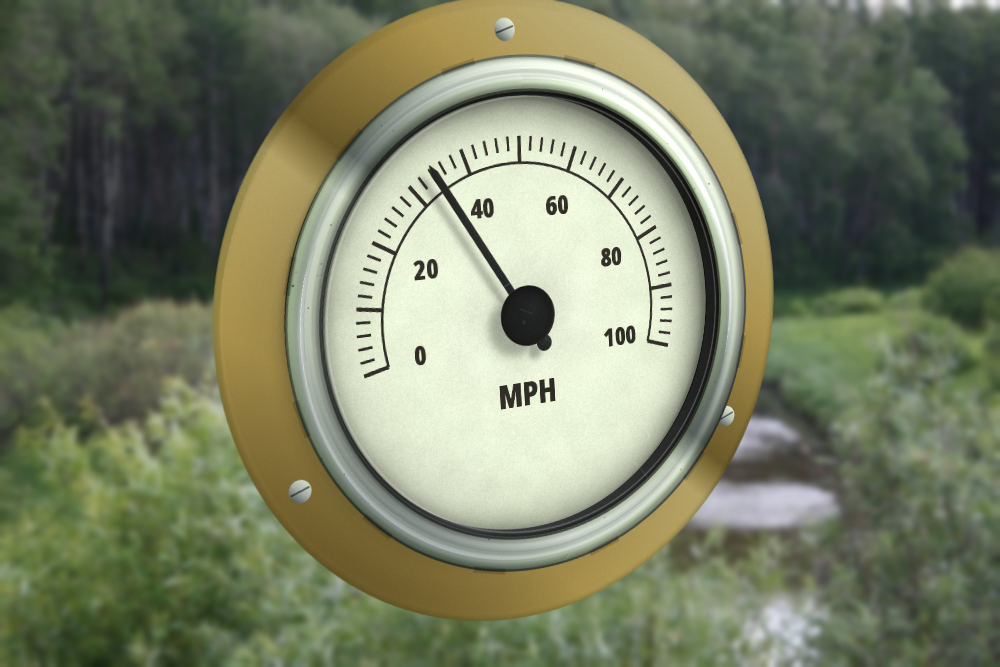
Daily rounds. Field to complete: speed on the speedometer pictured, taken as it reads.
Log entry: 34 mph
